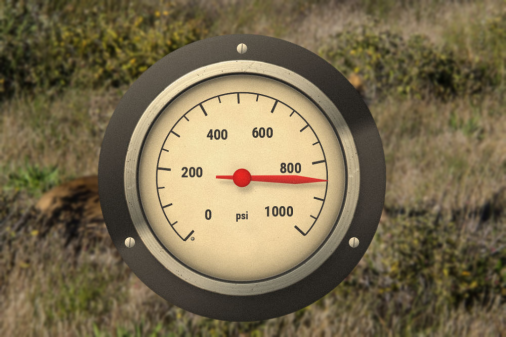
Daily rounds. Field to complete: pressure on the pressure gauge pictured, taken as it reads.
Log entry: 850 psi
